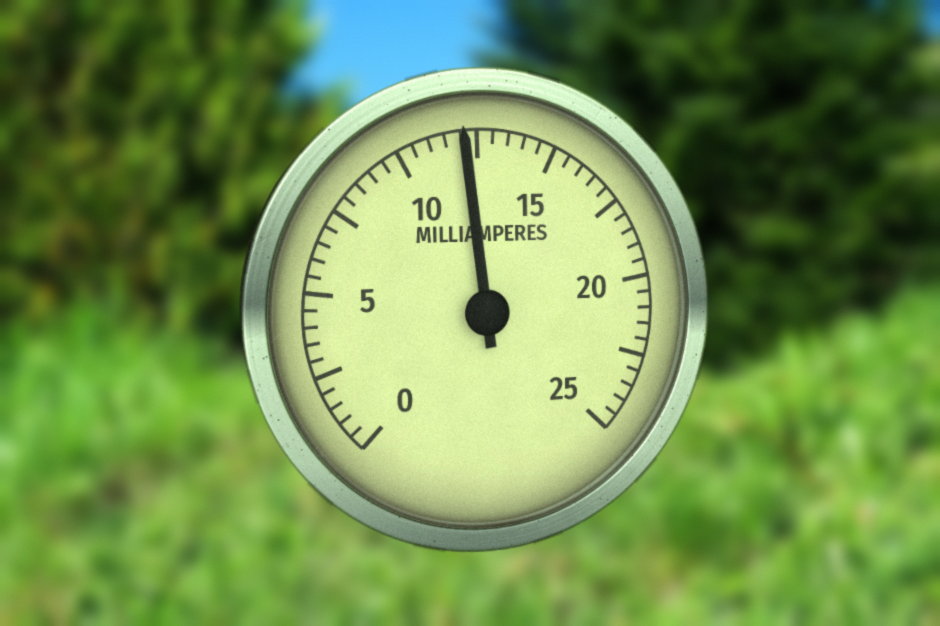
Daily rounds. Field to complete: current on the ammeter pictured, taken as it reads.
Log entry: 12 mA
